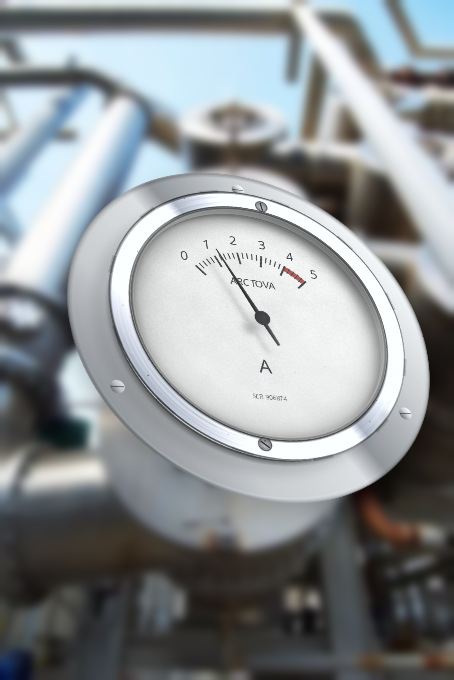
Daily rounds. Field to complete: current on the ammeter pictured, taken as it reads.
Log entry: 1 A
